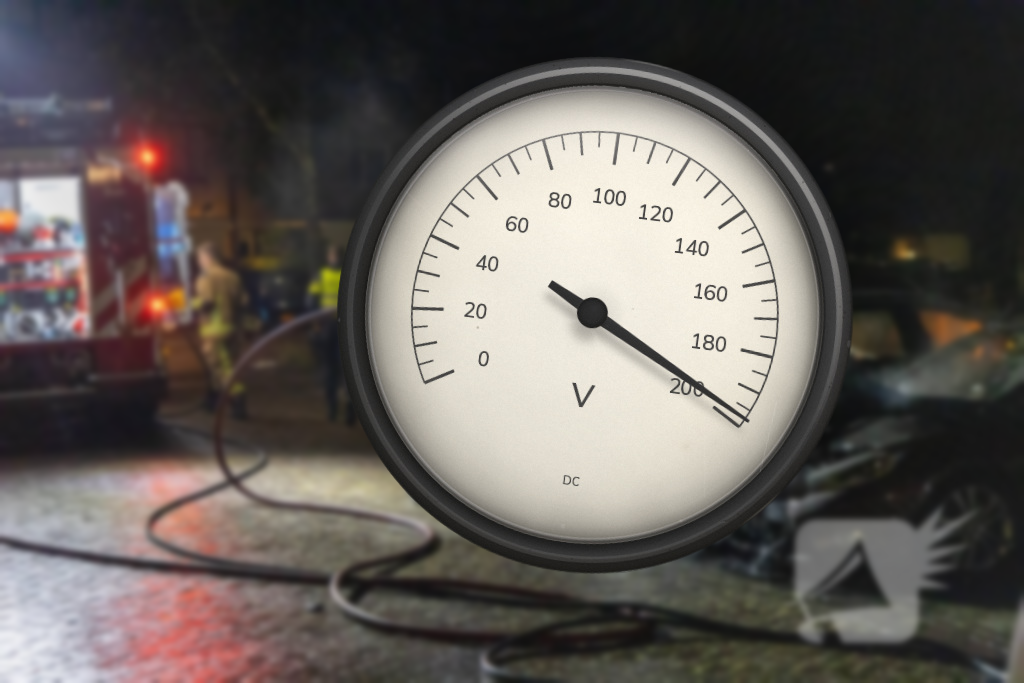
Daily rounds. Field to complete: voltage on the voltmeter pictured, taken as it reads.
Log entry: 197.5 V
